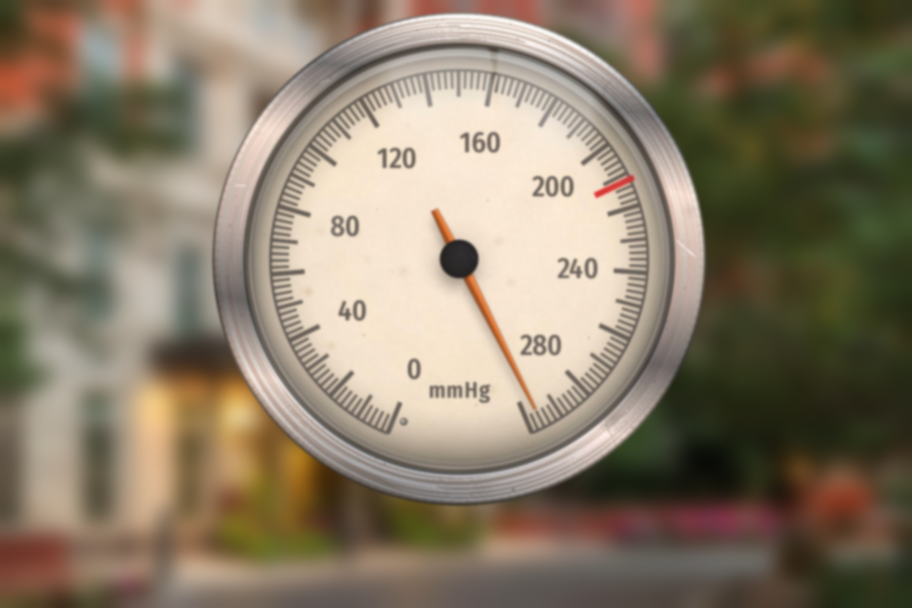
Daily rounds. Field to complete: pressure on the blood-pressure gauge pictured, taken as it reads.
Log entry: 296 mmHg
